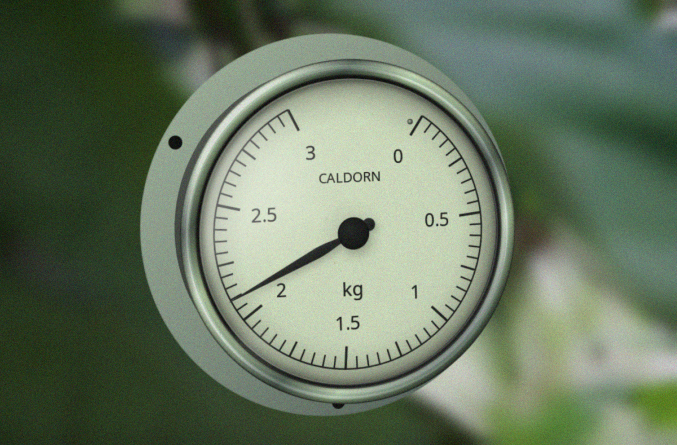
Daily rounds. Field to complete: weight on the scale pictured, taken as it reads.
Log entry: 2.1 kg
